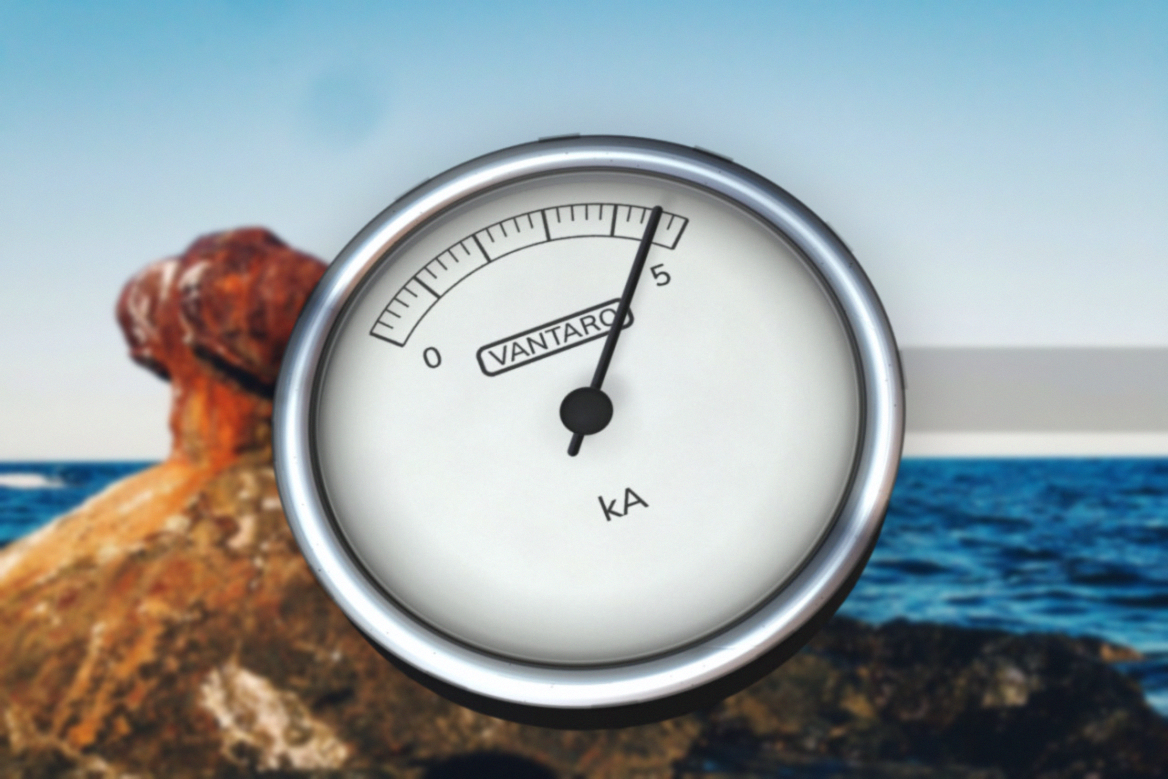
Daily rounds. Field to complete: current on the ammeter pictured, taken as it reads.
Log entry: 4.6 kA
